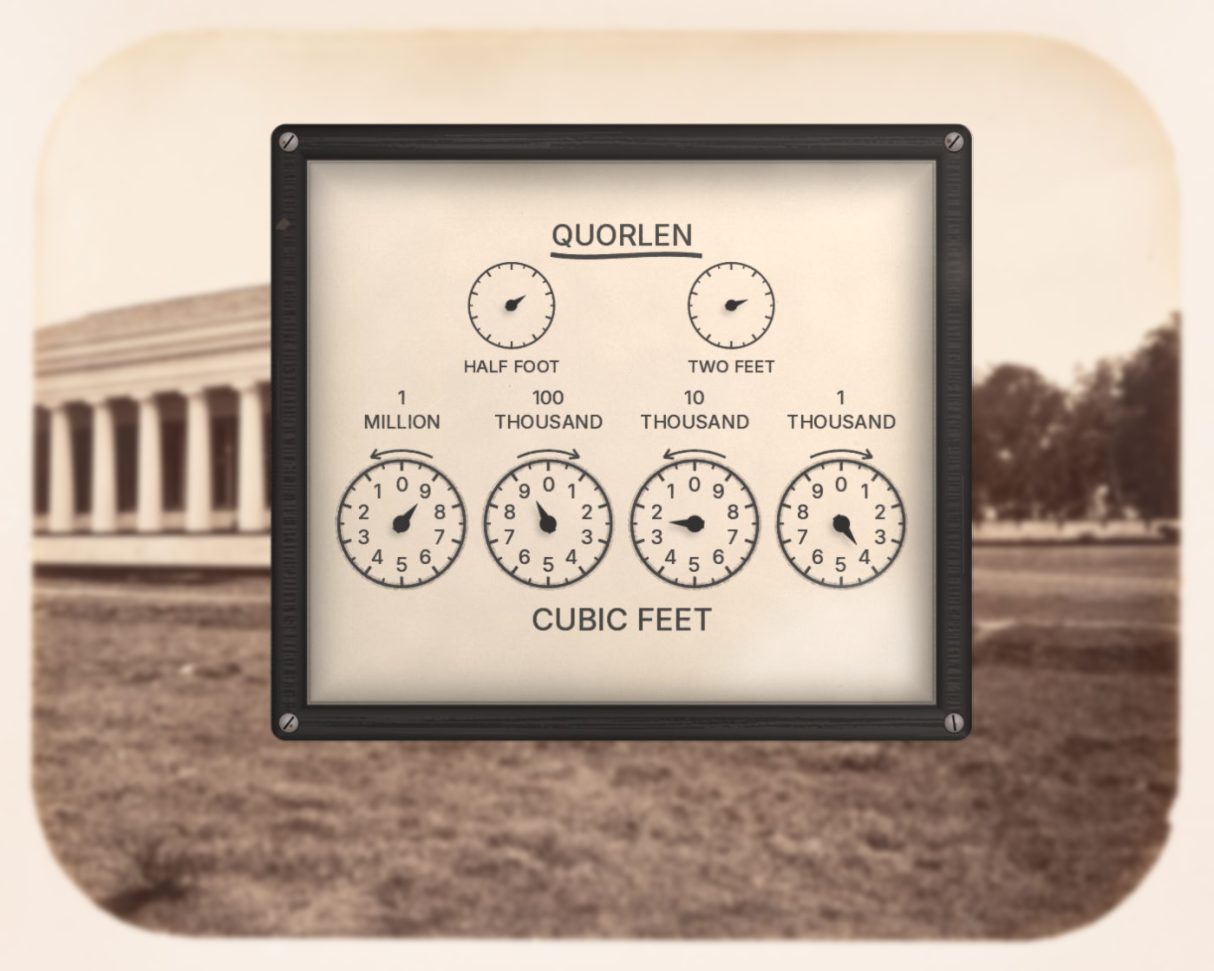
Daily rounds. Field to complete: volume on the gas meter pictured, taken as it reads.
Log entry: 892400 ft³
